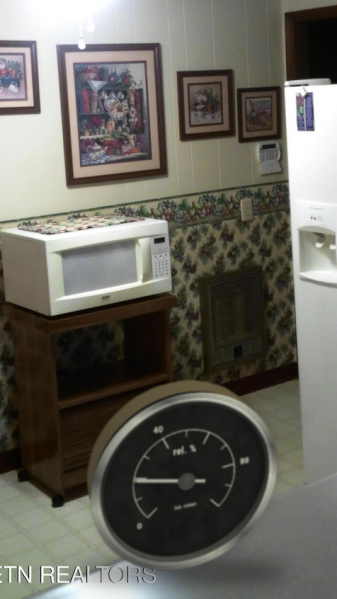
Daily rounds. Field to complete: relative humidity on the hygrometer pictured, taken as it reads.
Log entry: 20 %
